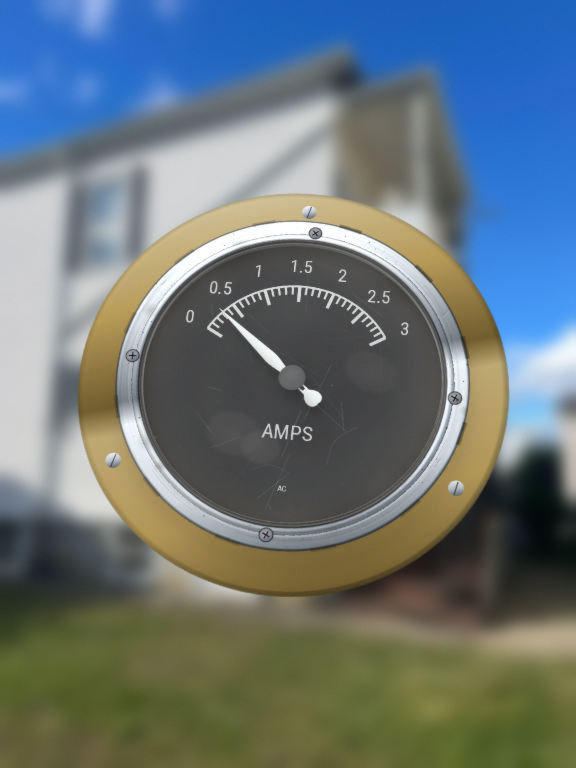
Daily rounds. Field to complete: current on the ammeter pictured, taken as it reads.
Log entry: 0.3 A
